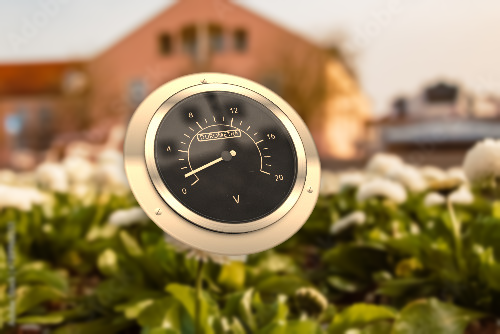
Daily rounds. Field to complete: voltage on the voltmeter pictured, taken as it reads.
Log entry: 1 V
